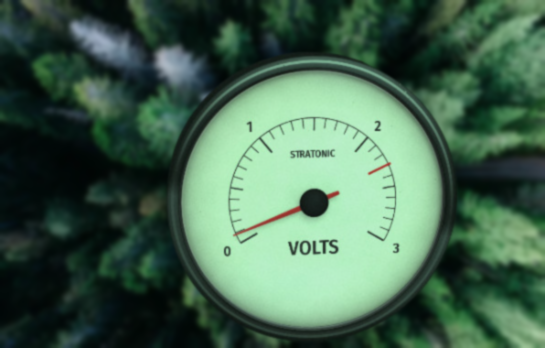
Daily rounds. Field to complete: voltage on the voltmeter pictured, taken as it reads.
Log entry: 0.1 V
